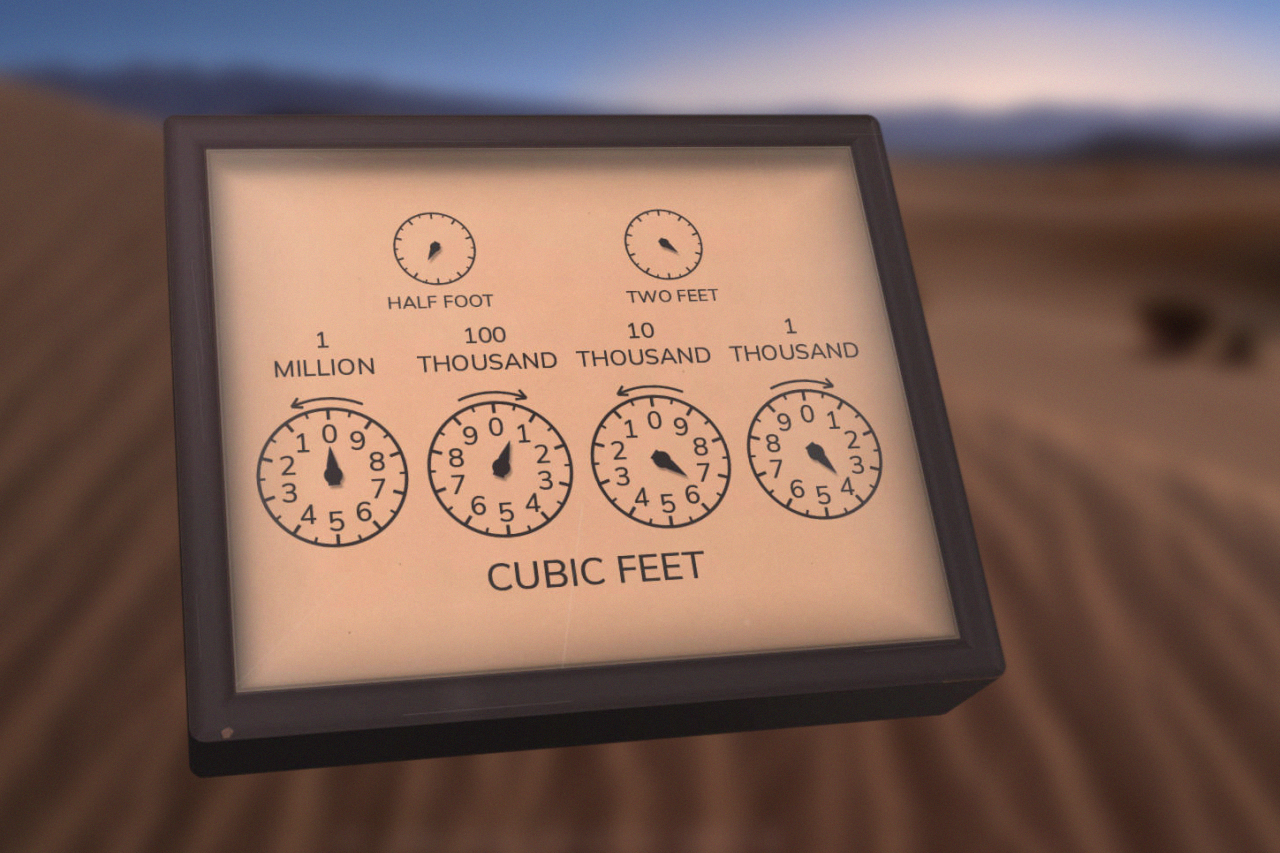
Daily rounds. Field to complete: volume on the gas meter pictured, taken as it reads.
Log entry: 6400 ft³
